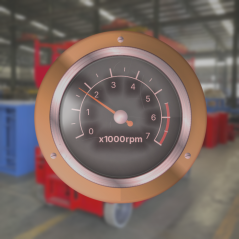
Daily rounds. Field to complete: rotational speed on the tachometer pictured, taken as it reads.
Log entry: 1750 rpm
